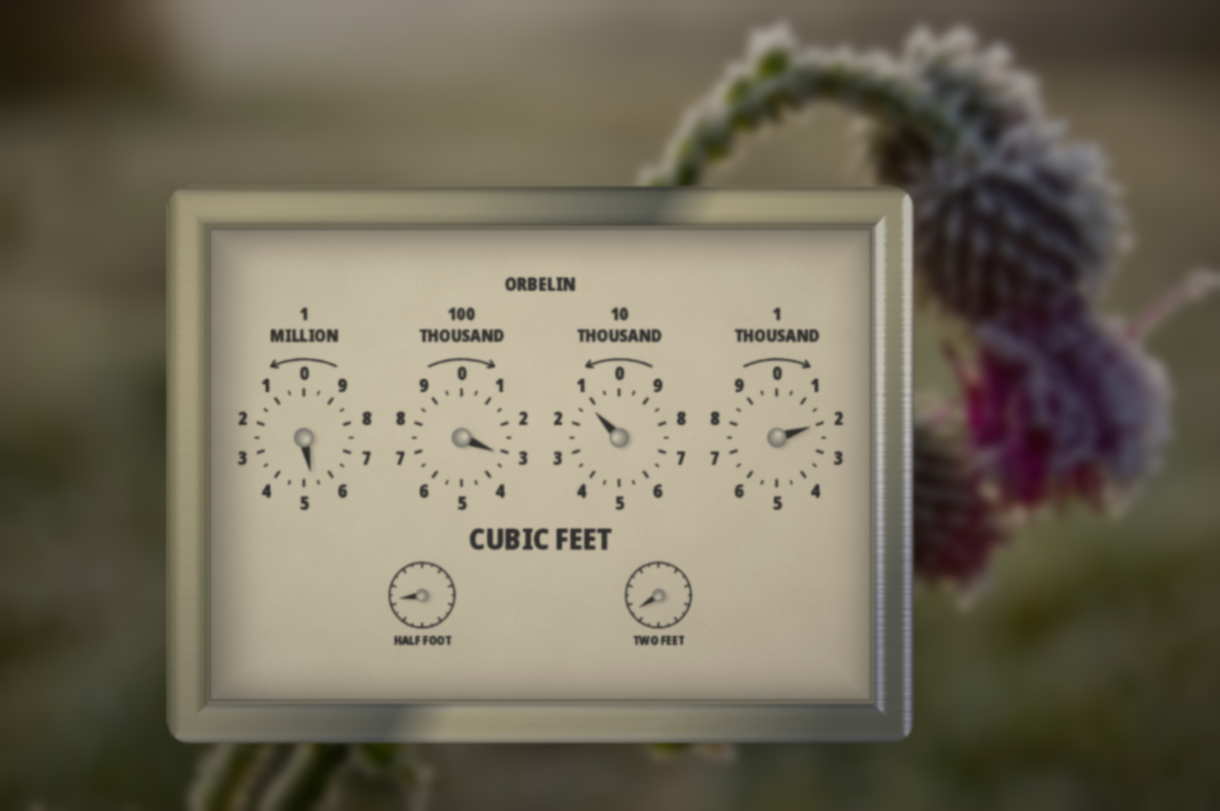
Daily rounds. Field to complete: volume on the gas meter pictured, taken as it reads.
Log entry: 531200 ft³
